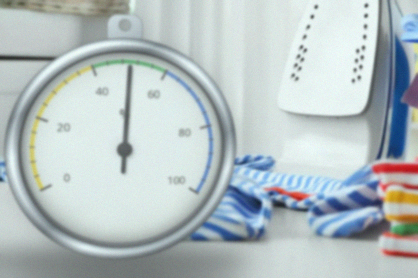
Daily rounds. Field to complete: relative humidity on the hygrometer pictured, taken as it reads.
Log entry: 50 %
